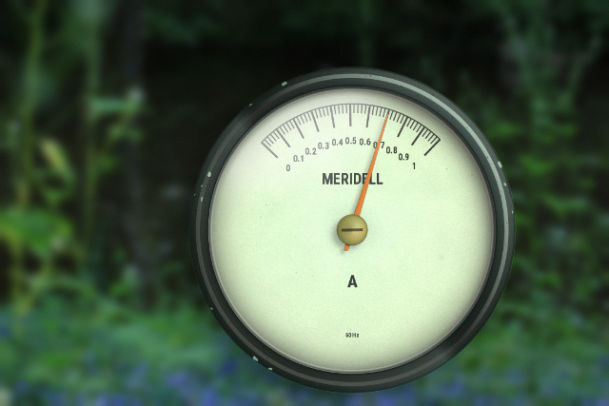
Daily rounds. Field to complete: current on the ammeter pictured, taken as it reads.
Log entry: 0.7 A
